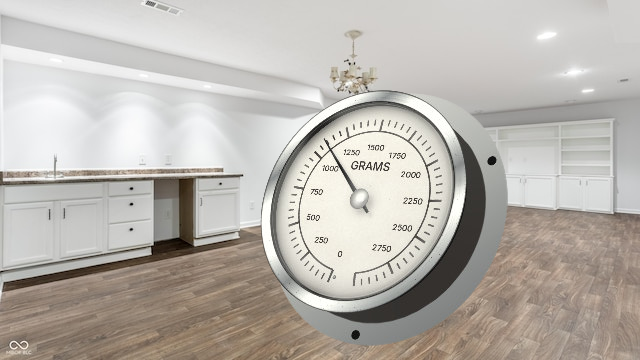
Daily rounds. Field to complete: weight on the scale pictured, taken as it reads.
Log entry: 1100 g
